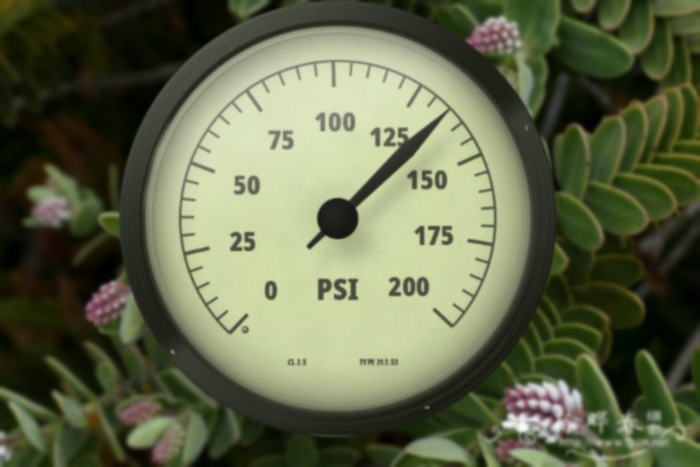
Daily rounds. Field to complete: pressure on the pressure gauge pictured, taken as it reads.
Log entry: 135 psi
